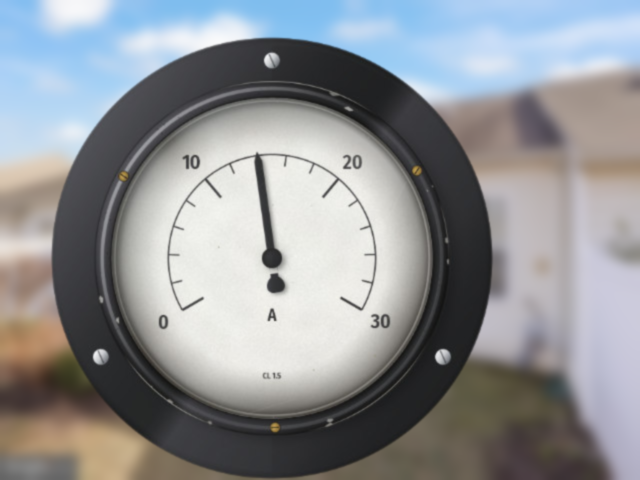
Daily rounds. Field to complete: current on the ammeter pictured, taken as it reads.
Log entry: 14 A
